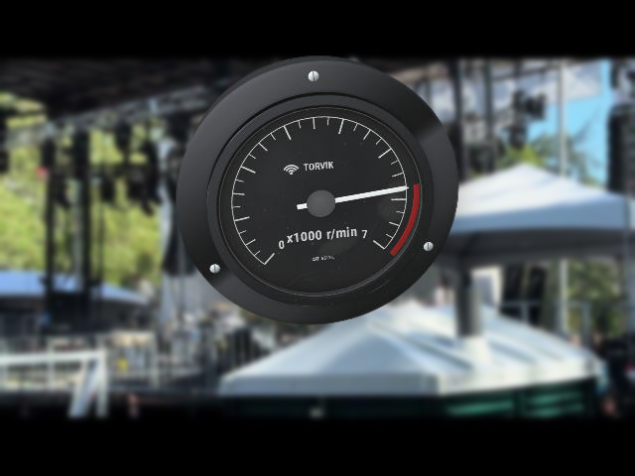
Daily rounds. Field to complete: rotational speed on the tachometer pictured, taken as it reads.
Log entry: 5750 rpm
